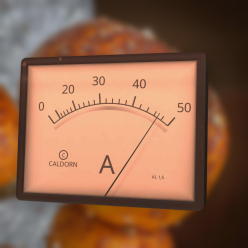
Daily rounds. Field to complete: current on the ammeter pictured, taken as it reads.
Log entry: 47 A
